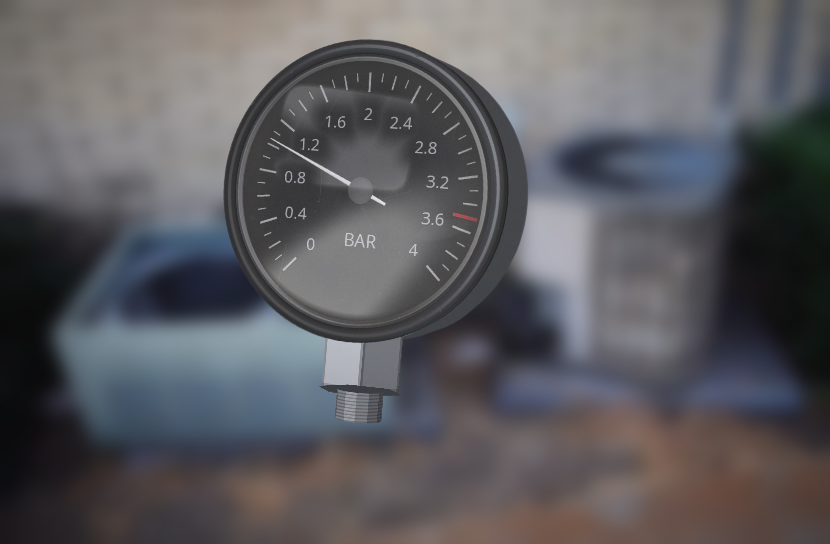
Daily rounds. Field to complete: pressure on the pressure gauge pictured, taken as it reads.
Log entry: 1.05 bar
